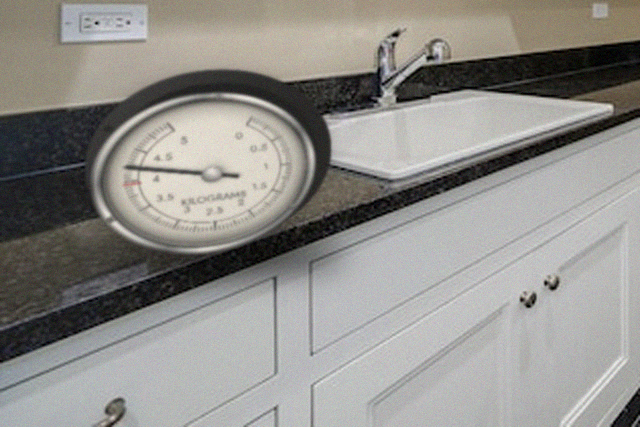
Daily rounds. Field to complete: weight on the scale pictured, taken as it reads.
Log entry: 4.25 kg
